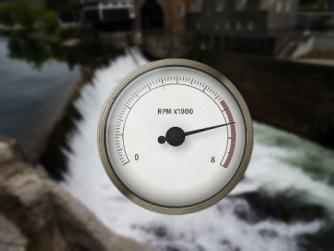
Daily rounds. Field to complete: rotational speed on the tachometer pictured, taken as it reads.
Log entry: 6500 rpm
